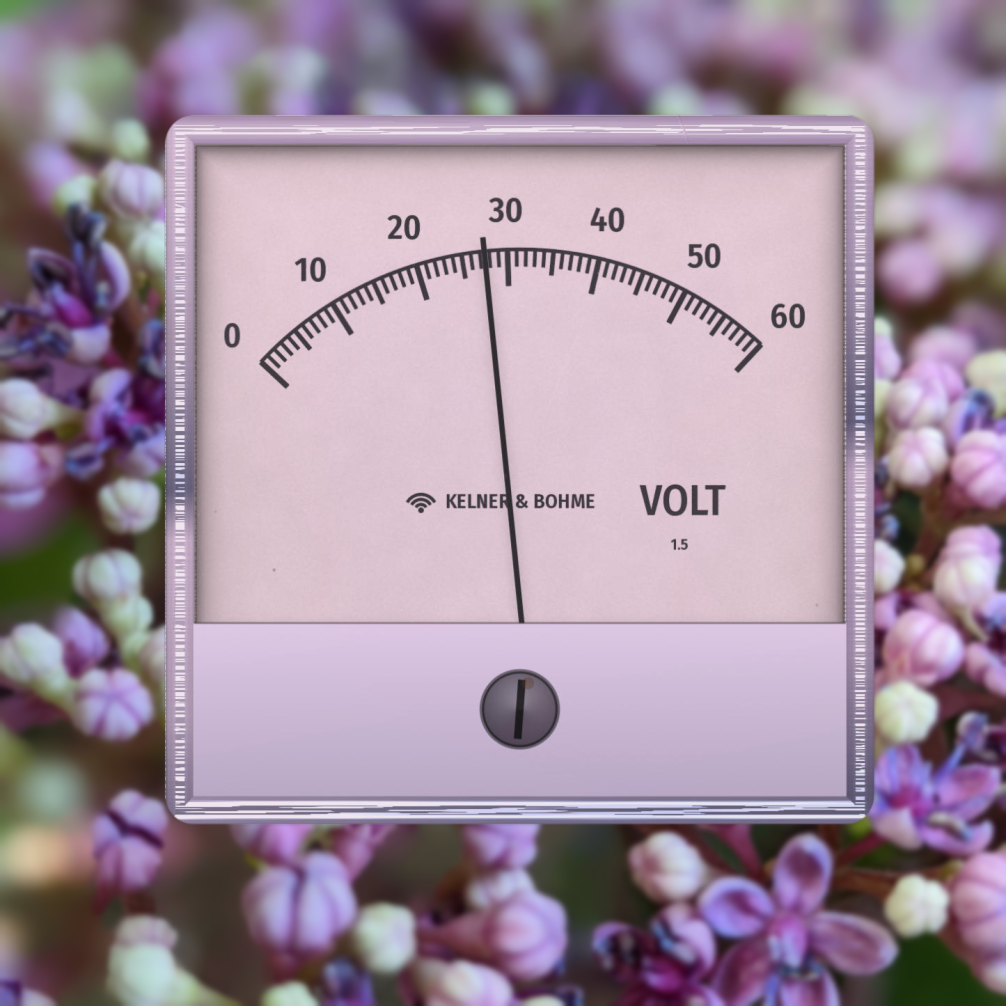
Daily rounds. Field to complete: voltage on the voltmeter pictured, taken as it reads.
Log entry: 27.5 V
